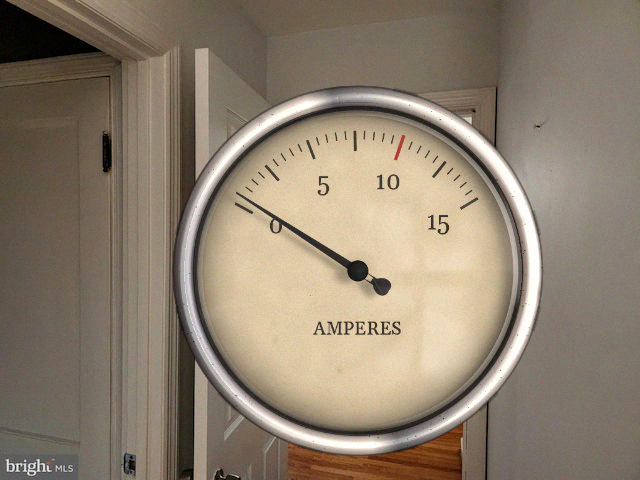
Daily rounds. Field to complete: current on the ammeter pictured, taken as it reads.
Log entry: 0.5 A
